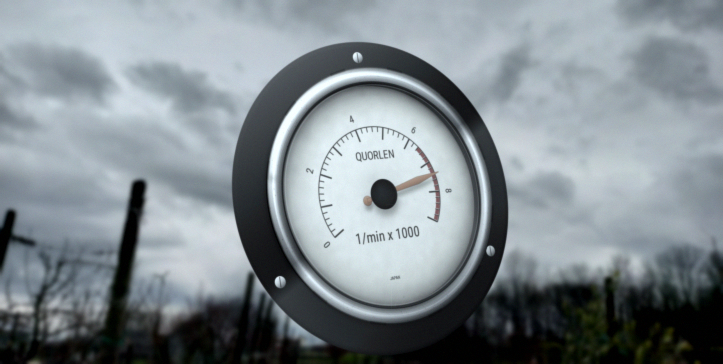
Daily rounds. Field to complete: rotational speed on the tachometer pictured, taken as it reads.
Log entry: 7400 rpm
